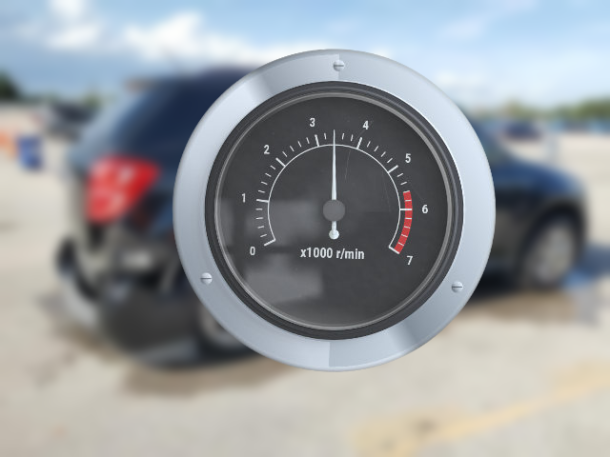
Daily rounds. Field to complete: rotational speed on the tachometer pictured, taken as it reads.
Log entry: 3400 rpm
